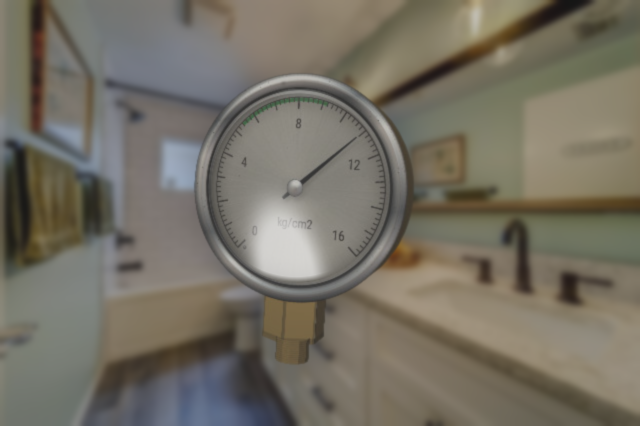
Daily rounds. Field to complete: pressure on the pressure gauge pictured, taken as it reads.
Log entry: 11 kg/cm²
